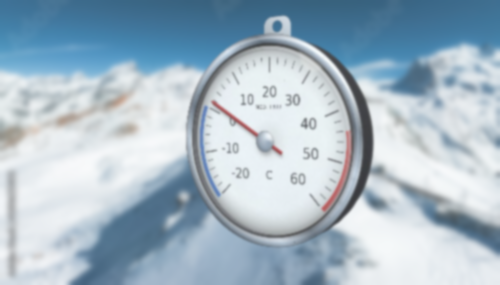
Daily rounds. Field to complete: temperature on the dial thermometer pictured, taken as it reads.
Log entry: 2 °C
